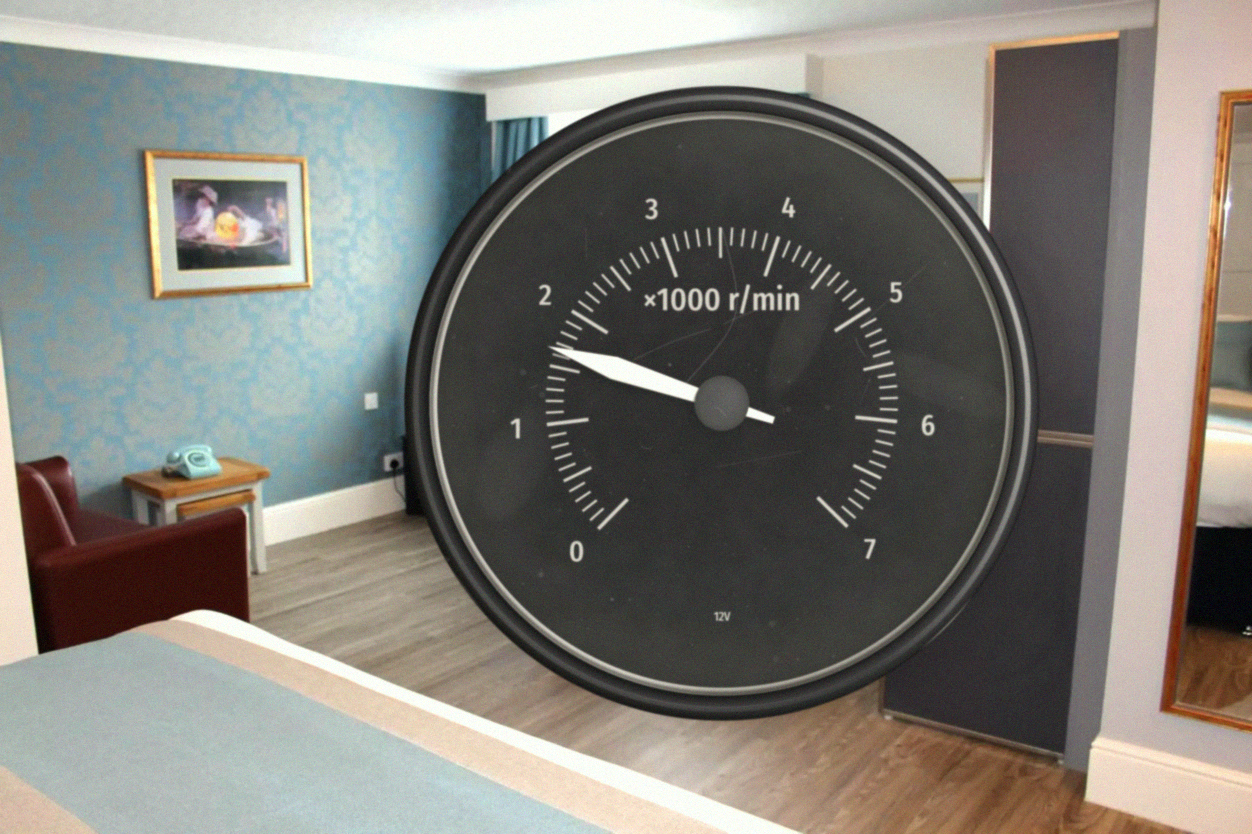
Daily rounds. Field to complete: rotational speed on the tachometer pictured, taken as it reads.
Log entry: 1650 rpm
